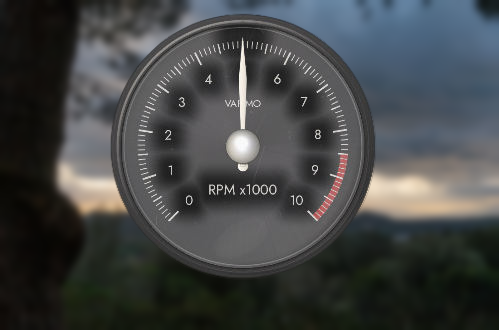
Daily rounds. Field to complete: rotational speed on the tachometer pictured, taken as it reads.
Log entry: 5000 rpm
